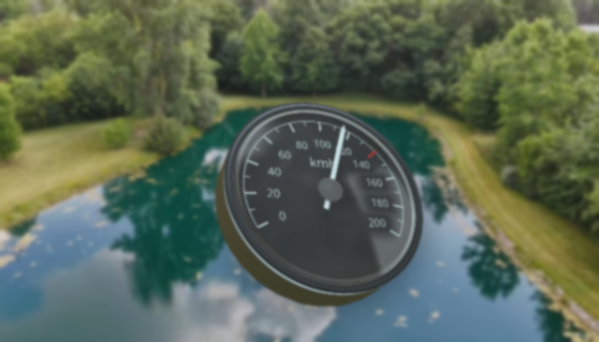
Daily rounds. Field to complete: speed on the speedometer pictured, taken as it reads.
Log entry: 115 km/h
